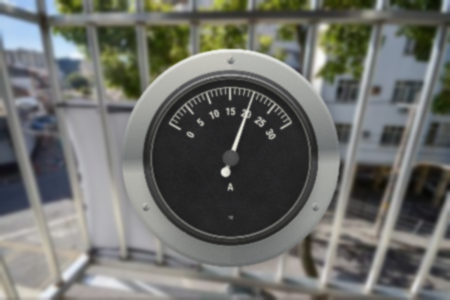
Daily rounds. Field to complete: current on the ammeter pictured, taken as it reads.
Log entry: 20 A
